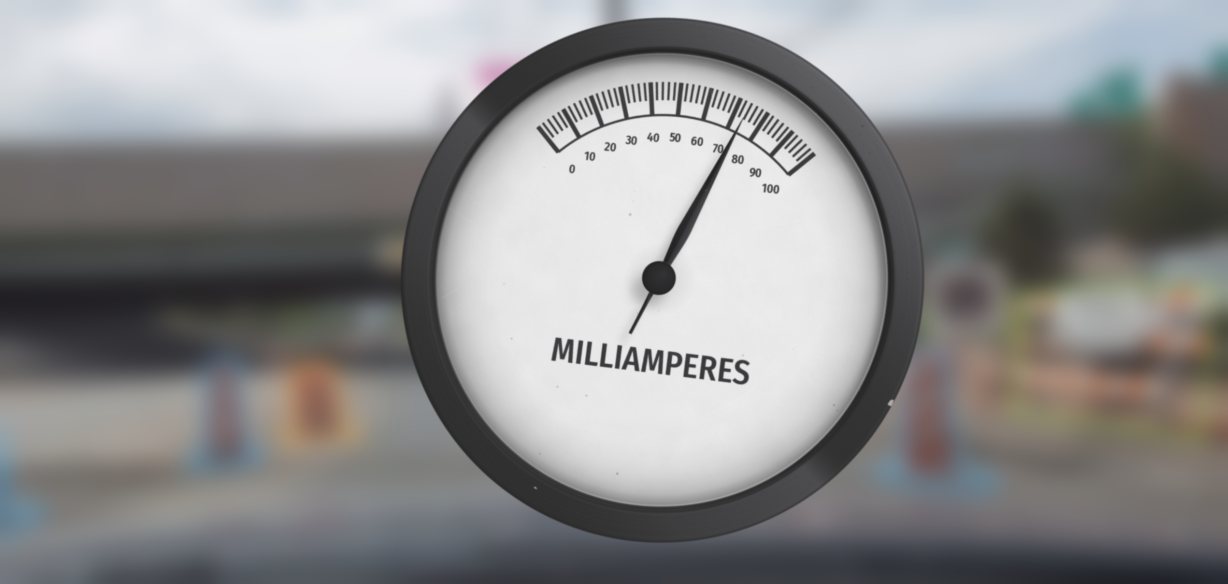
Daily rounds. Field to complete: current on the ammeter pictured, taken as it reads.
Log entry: 74 mA
